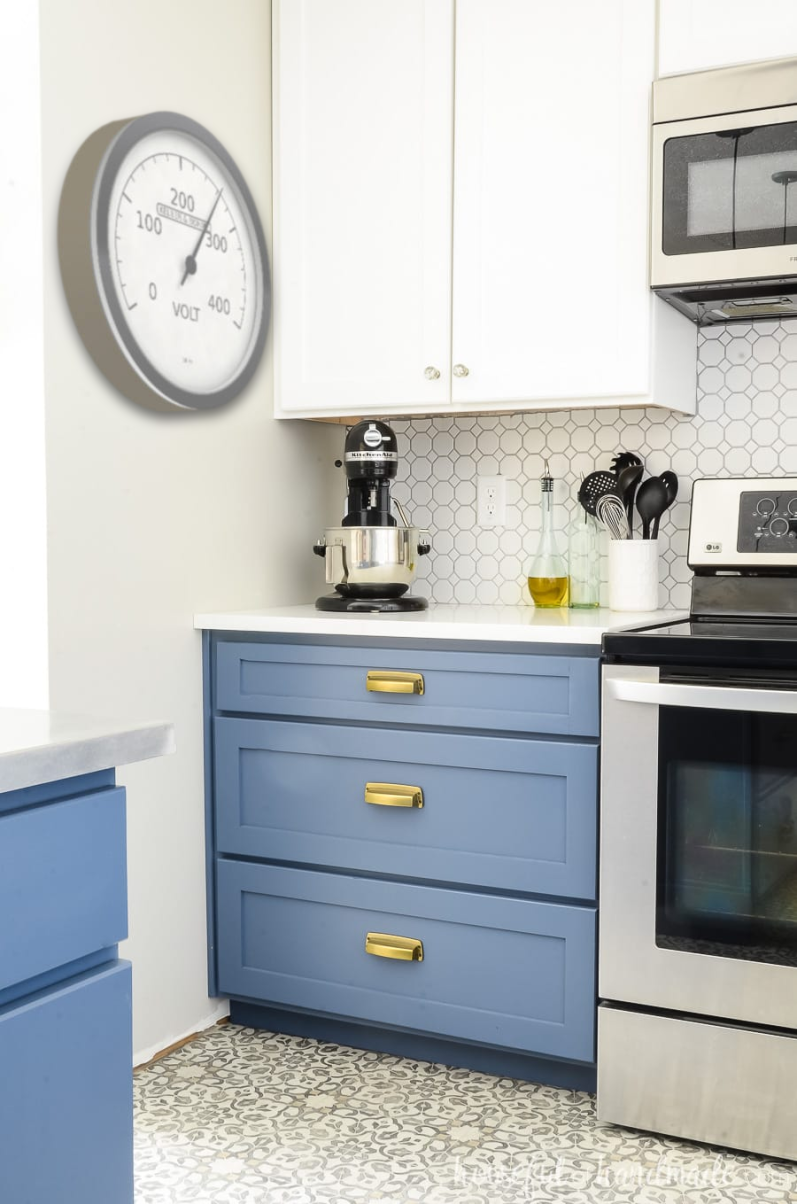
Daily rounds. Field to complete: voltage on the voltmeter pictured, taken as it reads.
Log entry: 260 V
